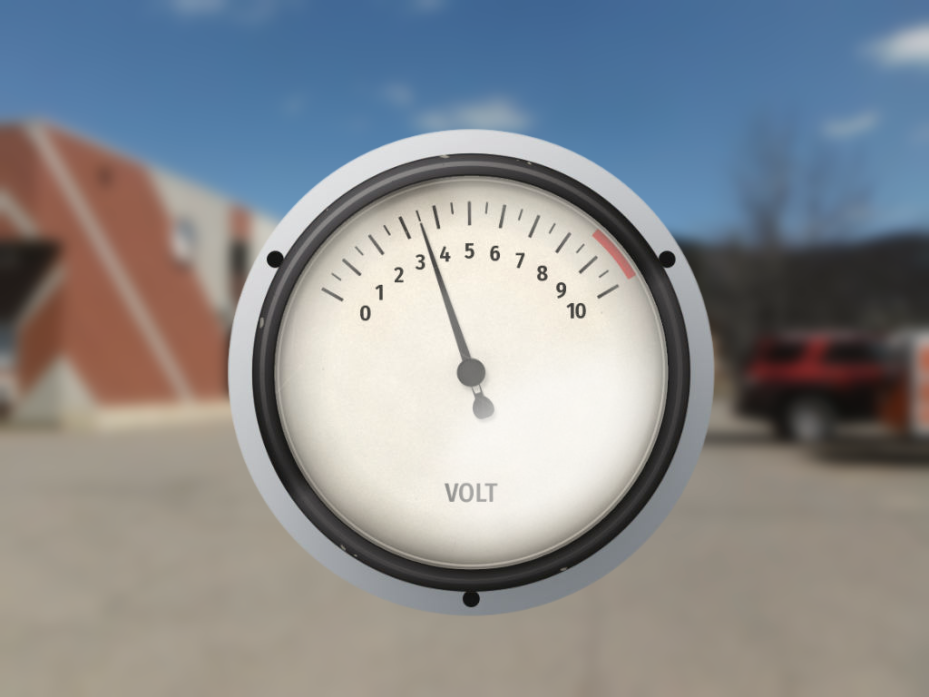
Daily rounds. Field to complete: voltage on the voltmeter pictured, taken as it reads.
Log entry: 3.5 V
